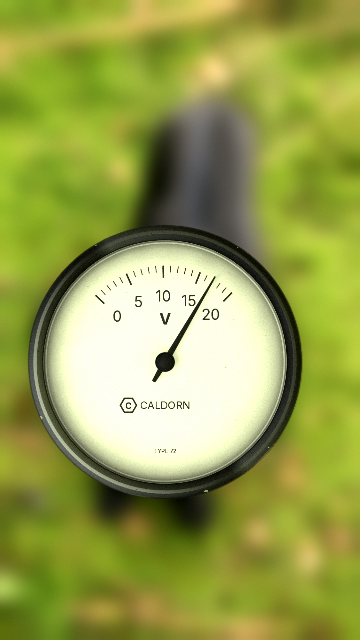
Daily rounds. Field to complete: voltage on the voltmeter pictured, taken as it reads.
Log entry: 17 V
